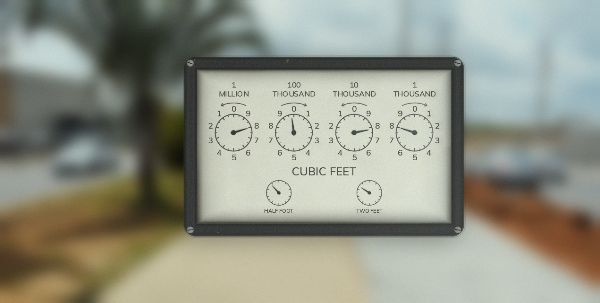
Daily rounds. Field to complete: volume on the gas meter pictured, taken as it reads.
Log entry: 797800 ft³
